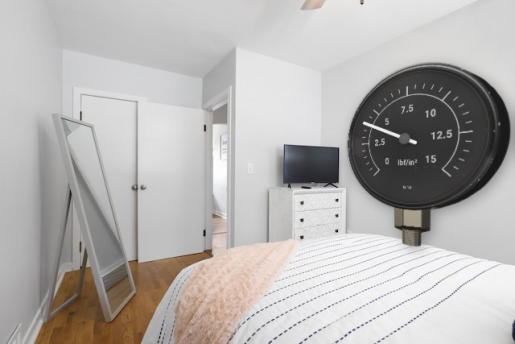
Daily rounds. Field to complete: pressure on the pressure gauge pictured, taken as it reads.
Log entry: 4 psi
